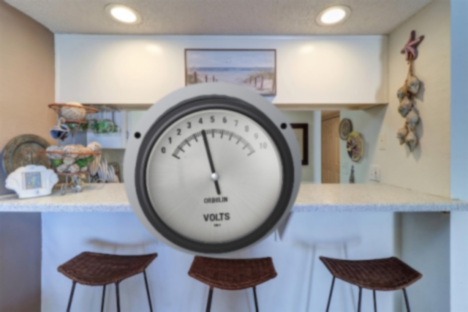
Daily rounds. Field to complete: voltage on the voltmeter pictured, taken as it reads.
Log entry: 4 V
